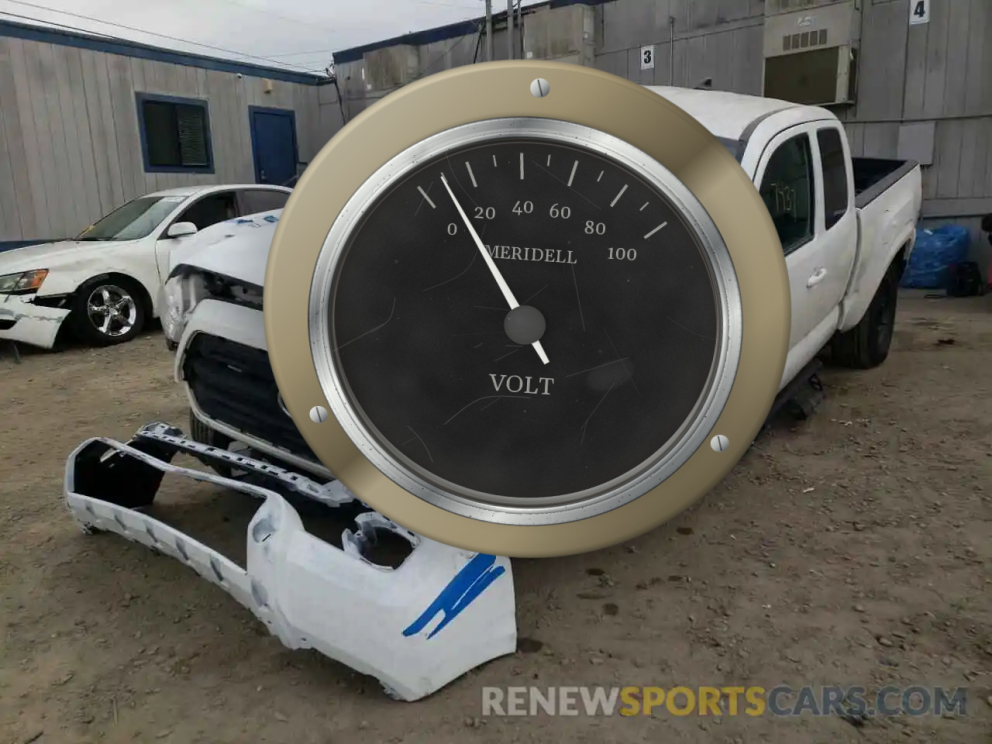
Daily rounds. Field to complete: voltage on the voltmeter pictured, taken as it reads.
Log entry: 10 V
